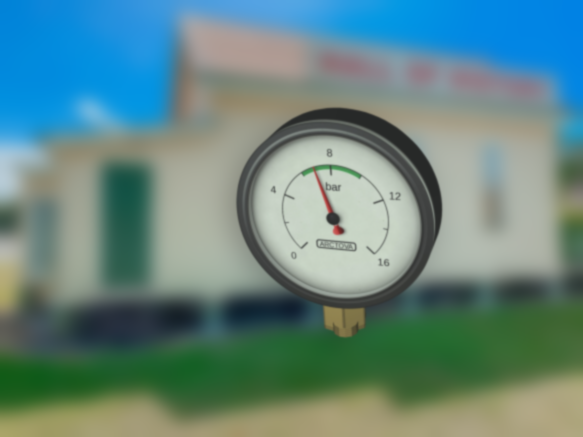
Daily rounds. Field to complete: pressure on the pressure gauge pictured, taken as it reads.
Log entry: 7 bar
